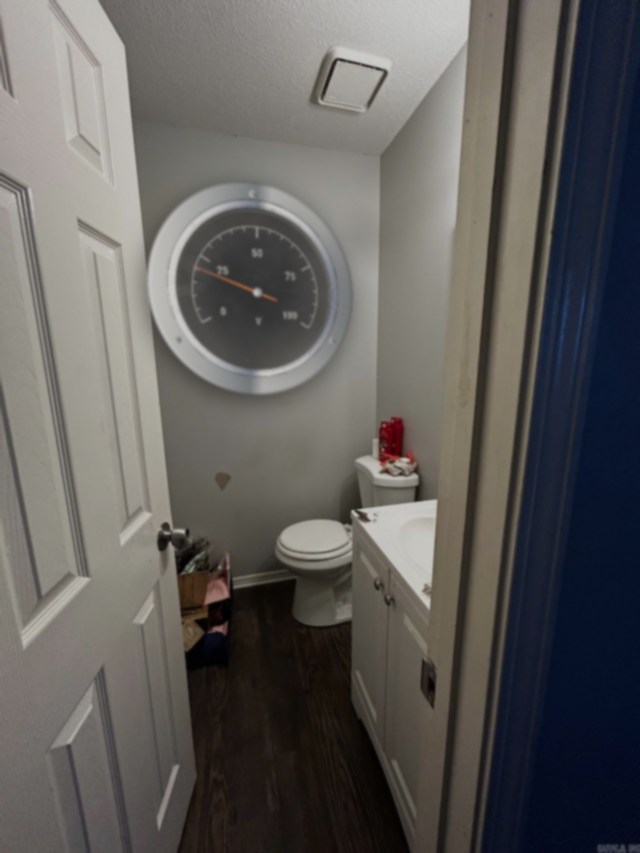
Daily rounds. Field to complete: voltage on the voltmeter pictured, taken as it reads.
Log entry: 20 V
